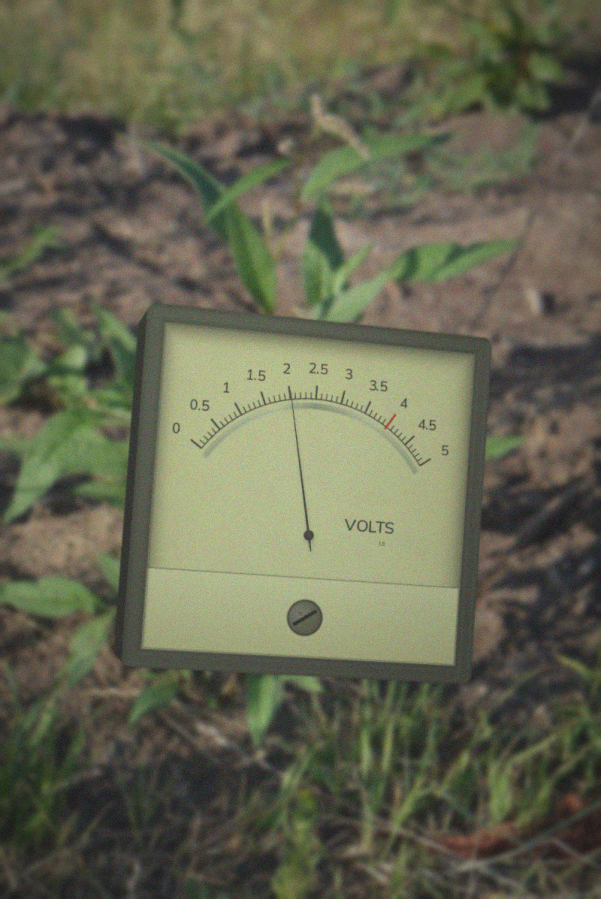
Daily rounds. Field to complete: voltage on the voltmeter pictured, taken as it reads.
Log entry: 2 V
